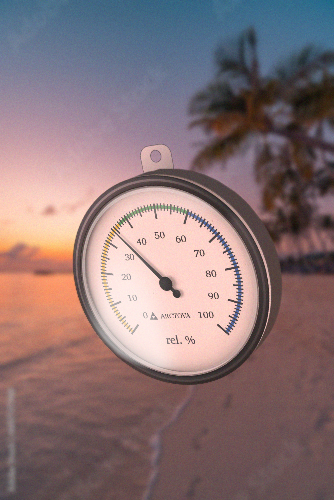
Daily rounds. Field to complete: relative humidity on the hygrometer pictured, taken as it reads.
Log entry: 35 %
